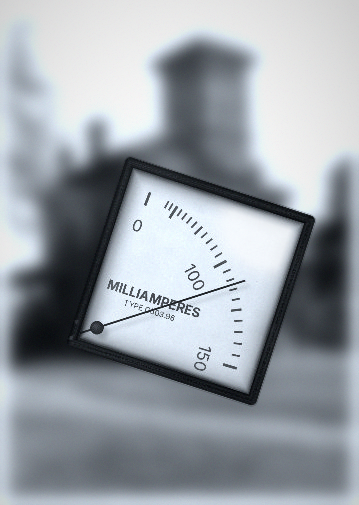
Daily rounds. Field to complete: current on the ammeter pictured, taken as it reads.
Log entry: 112.5 mA
